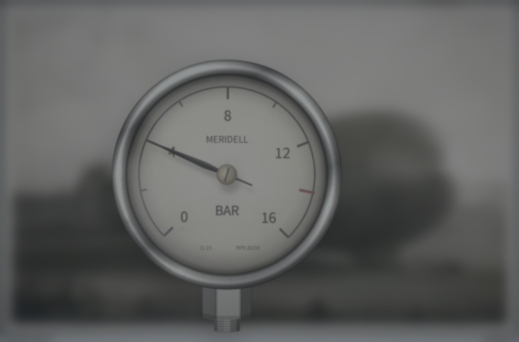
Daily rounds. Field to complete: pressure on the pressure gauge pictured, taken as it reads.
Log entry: 4 bar
